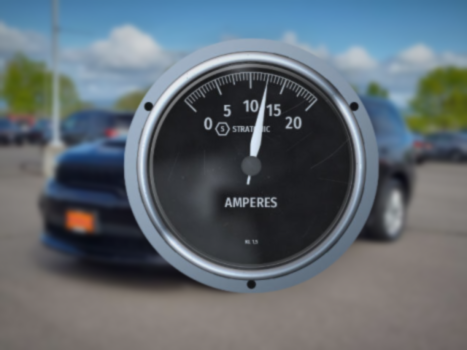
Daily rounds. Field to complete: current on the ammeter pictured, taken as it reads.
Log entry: 12.5 A
